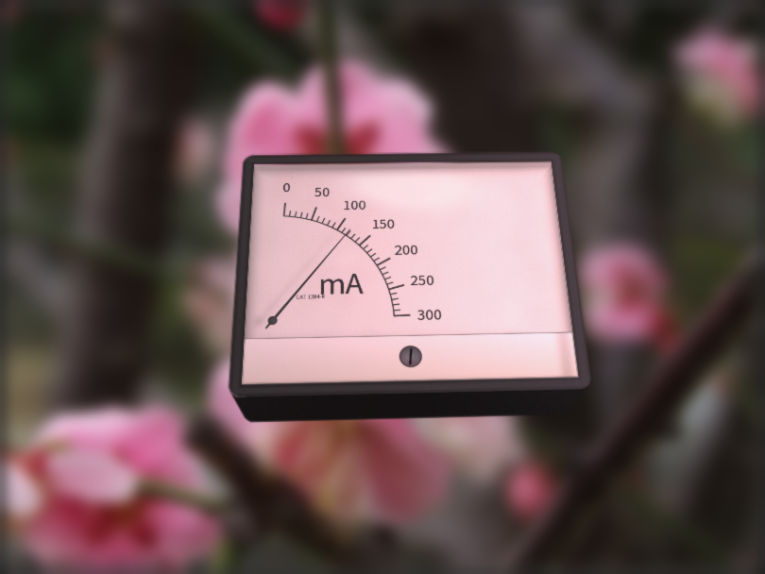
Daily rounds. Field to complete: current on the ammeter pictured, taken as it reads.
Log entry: 120 mA
